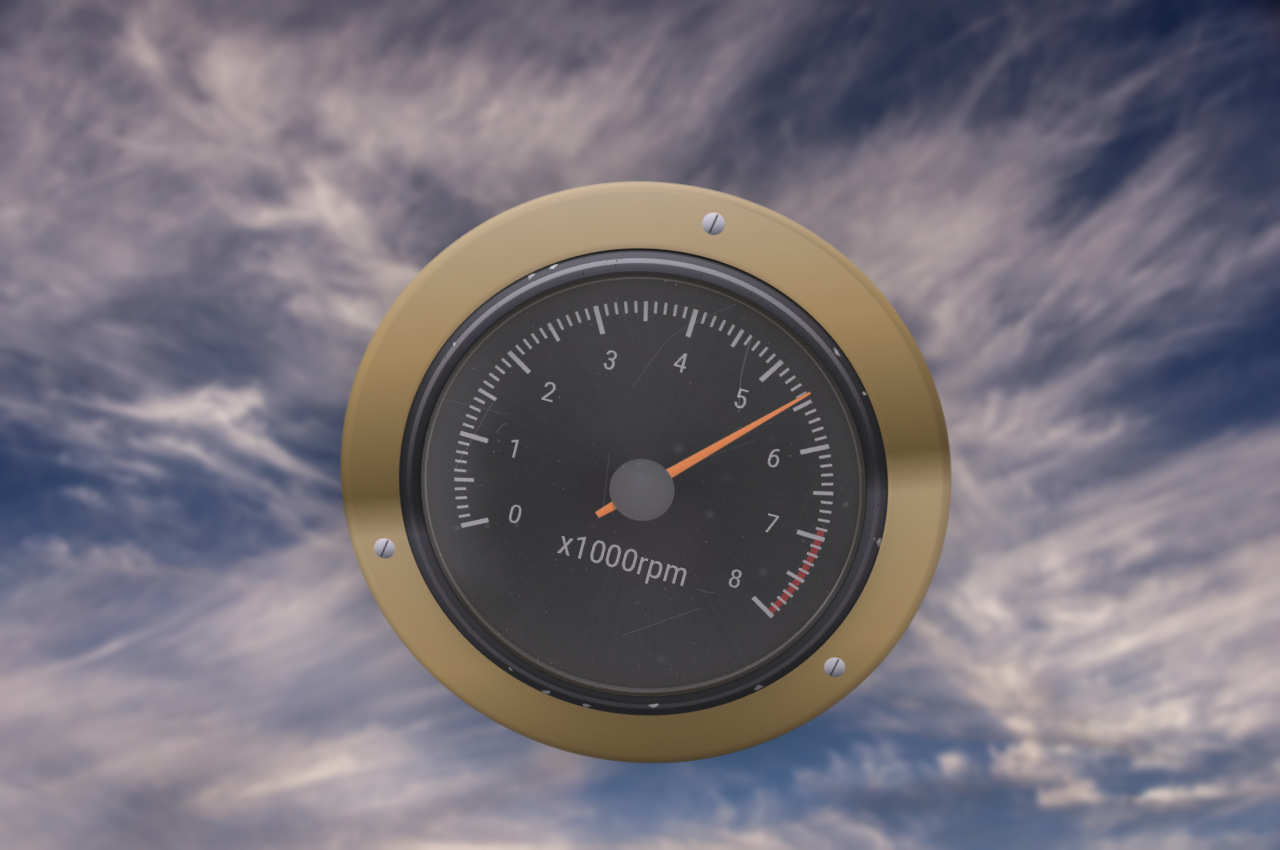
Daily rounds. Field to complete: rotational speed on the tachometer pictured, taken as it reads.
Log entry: 5400 rpm
